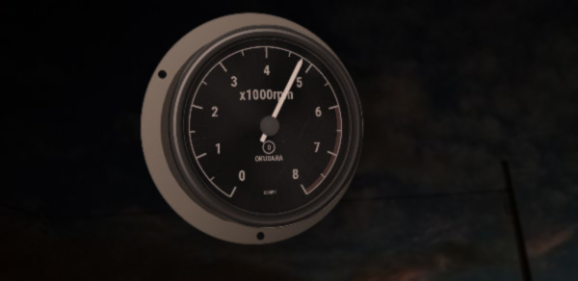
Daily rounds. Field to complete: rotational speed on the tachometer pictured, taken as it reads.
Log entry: 4750 rpm
